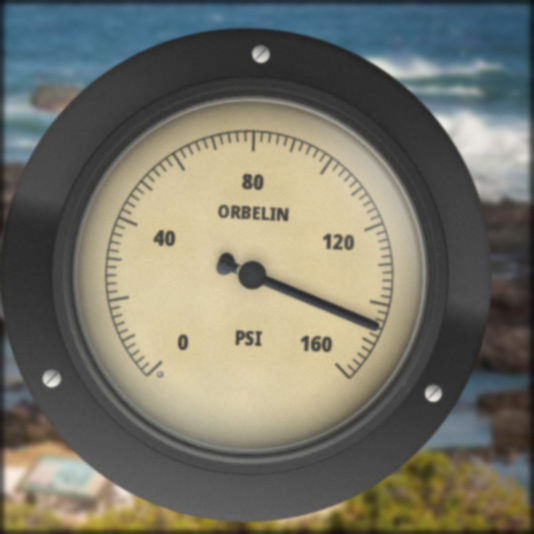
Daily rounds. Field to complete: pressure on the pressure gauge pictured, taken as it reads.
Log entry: 146 psi
